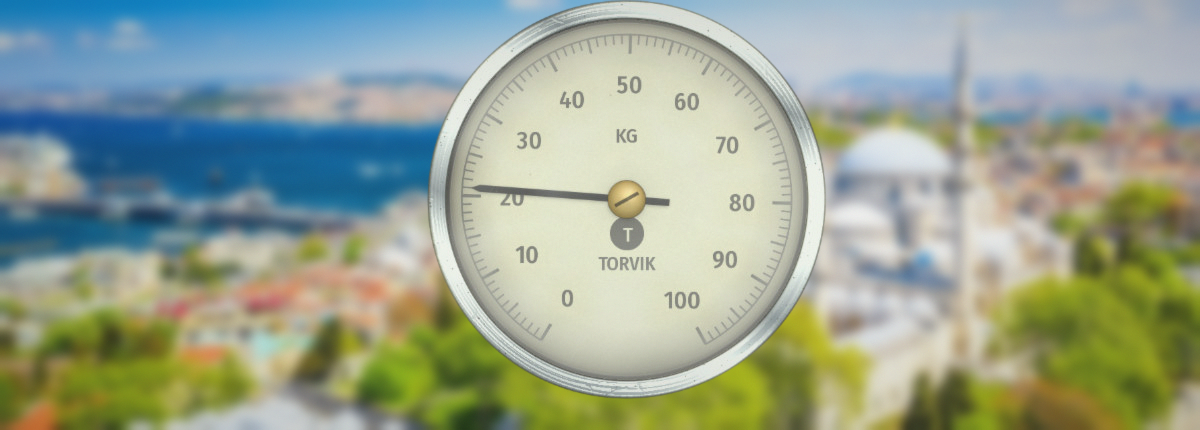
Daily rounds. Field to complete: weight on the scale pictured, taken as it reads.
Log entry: 21 kg
